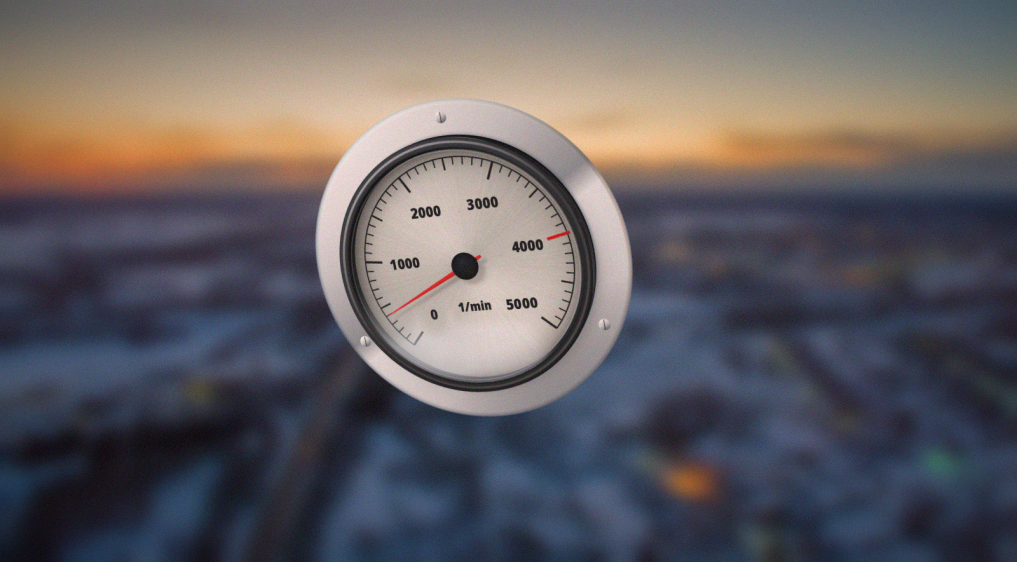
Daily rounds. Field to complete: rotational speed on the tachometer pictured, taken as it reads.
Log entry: 400 rpm
